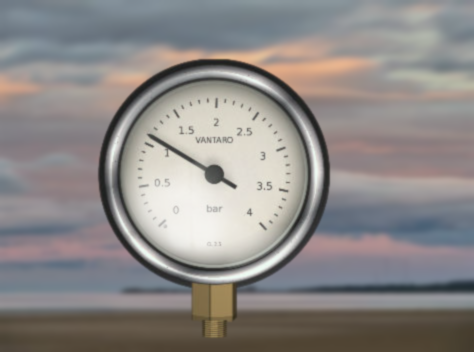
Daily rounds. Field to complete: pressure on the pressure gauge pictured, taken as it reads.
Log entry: 1.1 bar
